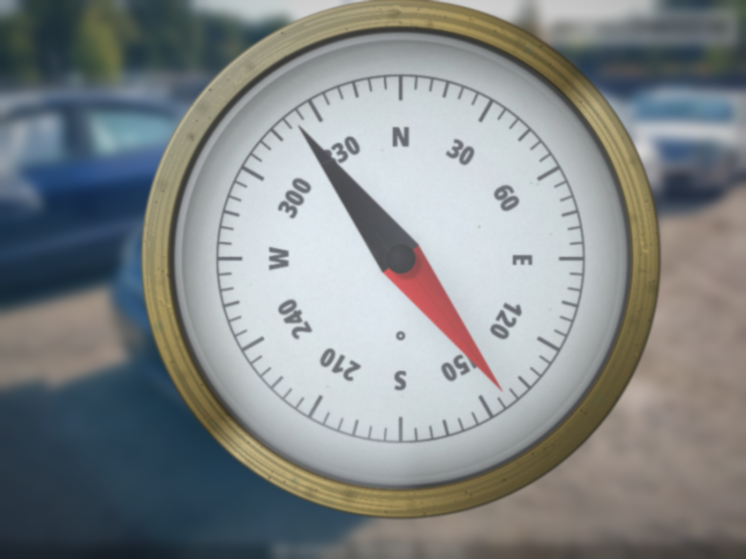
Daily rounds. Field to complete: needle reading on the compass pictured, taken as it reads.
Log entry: 142.5 °
